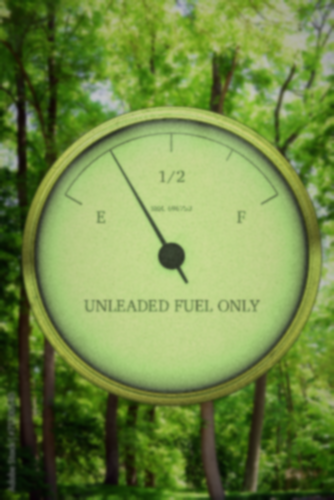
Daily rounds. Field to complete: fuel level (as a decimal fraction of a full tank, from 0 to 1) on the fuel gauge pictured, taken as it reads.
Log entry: 0.25
